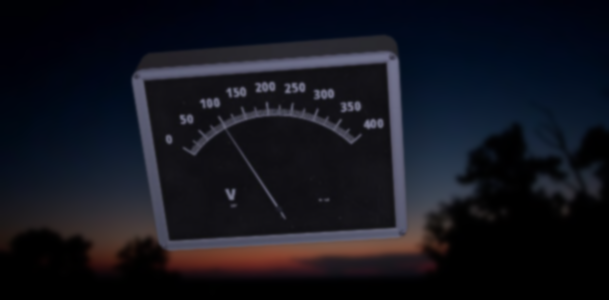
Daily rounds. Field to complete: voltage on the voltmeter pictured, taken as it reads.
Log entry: 100 V
